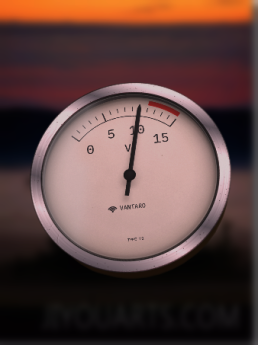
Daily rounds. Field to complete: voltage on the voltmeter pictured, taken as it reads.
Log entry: 10 V
